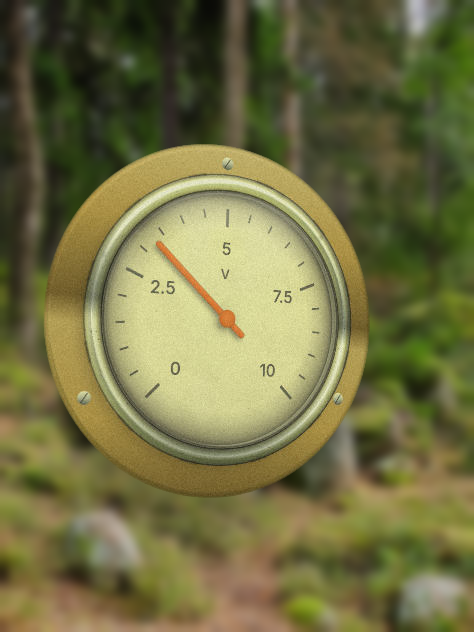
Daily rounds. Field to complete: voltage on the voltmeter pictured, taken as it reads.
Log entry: 3.25 V
